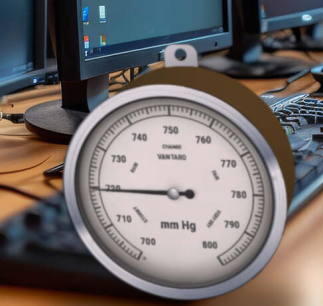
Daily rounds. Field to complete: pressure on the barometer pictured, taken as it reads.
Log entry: 720 mmHg
